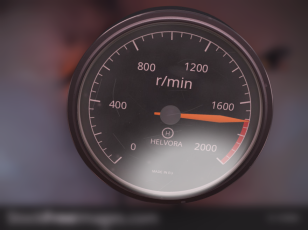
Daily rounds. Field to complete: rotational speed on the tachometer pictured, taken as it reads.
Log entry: 1700 rpm
